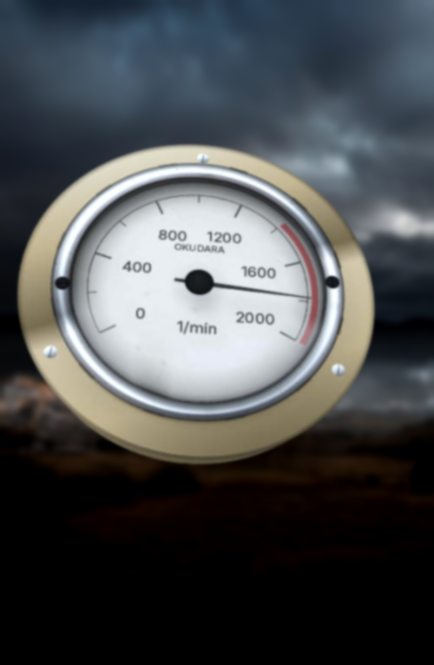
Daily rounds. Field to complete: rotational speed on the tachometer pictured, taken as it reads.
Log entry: 1800 rpm
